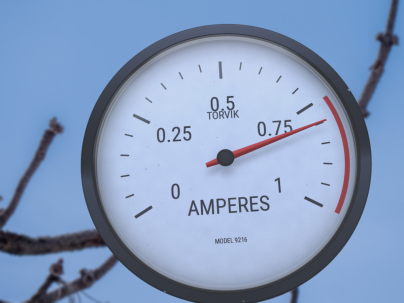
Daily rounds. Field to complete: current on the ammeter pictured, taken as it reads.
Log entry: 0.8 A
